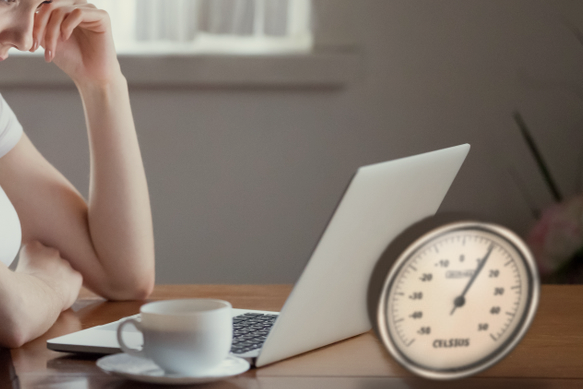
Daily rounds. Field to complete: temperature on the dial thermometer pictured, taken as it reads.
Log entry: 10 °C
